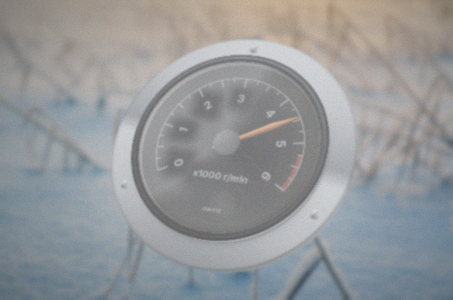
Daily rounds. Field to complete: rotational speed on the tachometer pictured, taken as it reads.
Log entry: 4500 rpm
